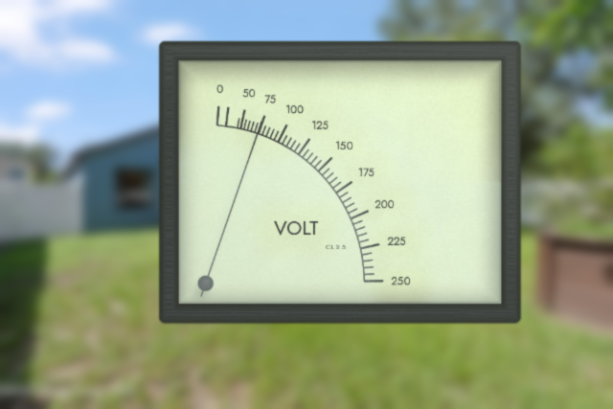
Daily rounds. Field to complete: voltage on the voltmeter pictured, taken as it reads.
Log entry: 75 V
